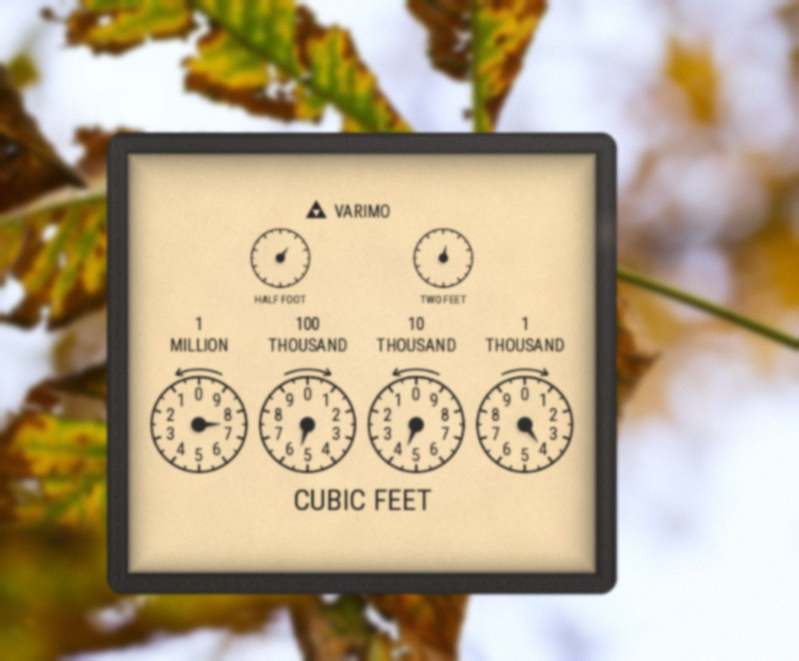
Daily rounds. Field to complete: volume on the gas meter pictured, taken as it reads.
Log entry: 754400 ft³
